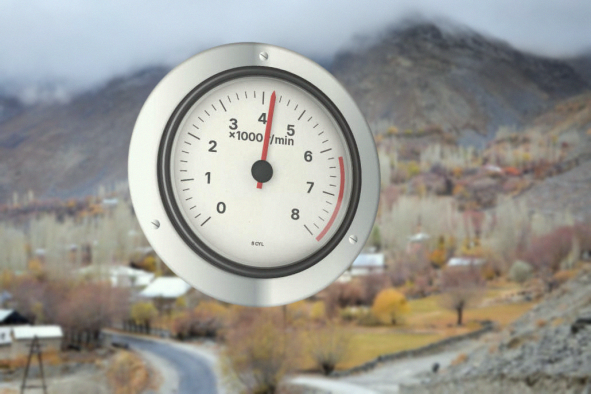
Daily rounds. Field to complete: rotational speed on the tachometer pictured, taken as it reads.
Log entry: 4200 rpm
